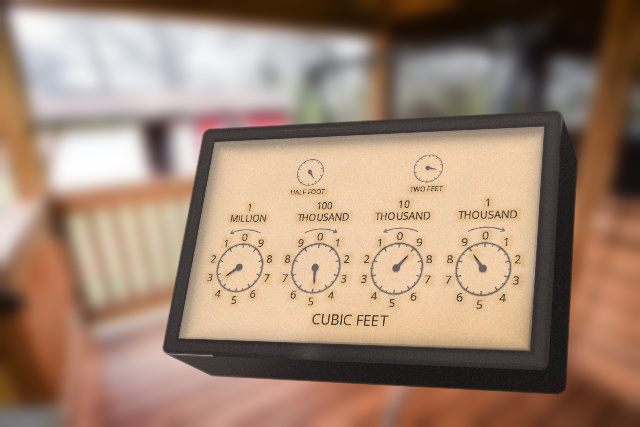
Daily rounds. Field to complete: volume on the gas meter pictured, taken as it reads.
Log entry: 348900 ft³
